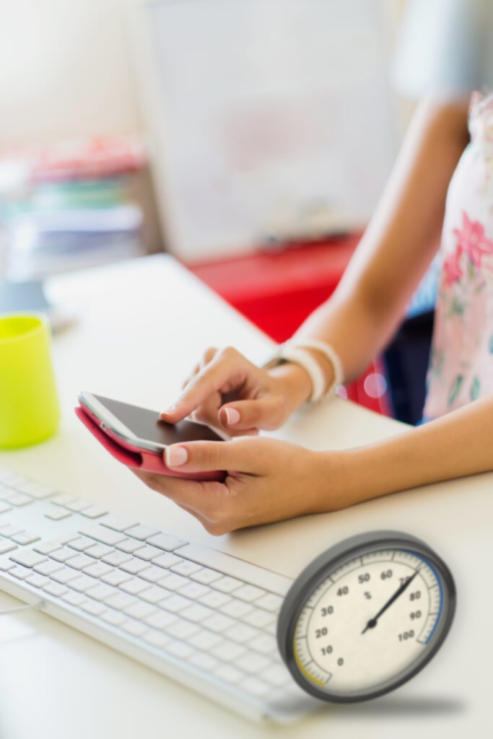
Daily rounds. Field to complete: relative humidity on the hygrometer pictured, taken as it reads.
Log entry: 70 %
